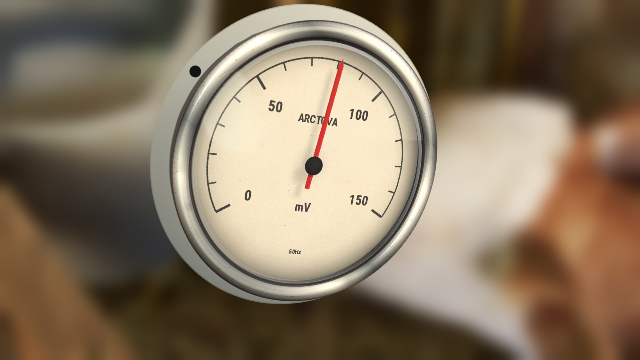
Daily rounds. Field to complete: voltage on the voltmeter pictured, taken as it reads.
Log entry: 80 mV
